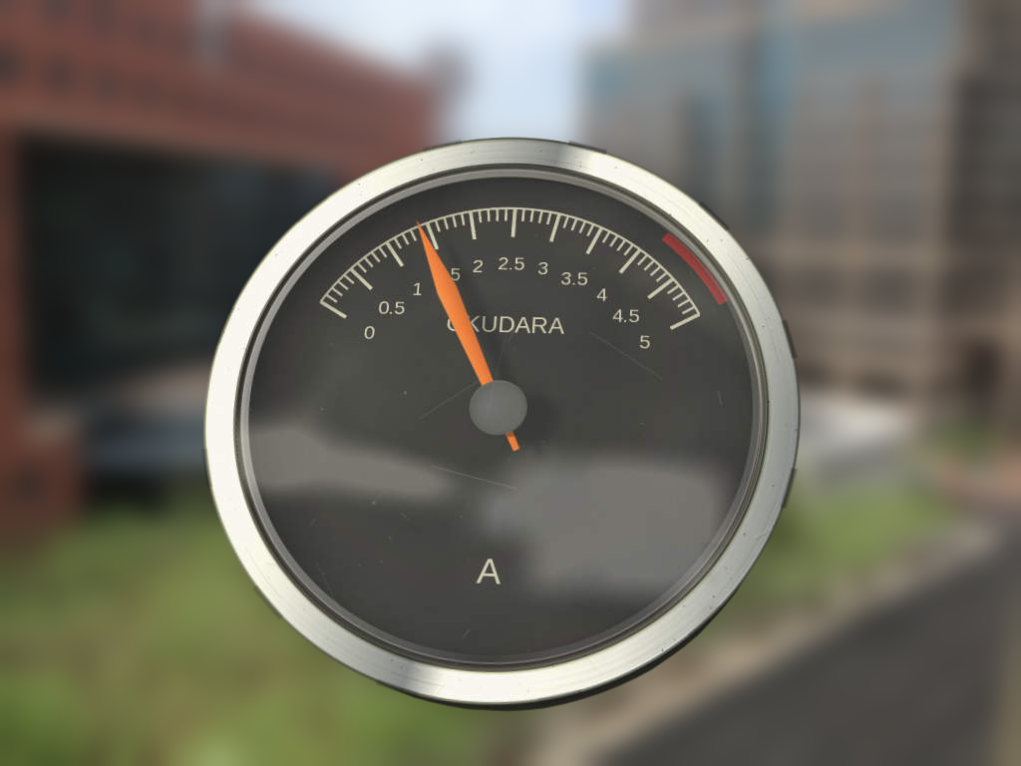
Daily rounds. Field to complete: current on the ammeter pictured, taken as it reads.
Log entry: 1.4 A
